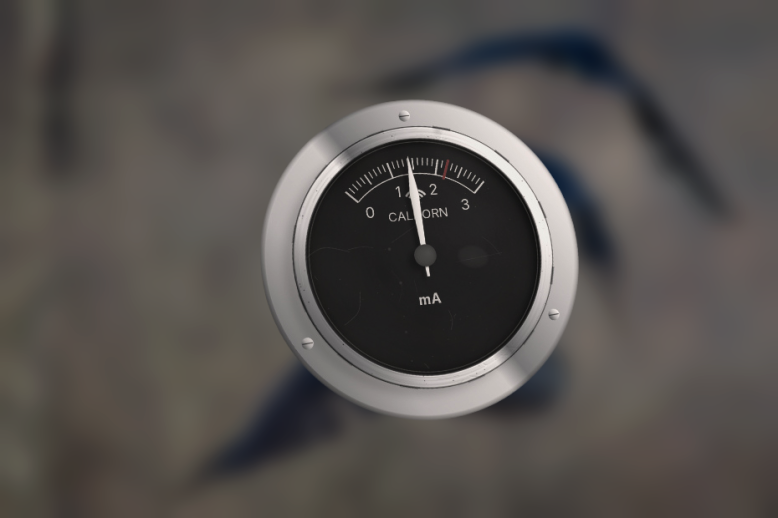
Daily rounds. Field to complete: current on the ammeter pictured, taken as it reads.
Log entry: 1.4 mA
